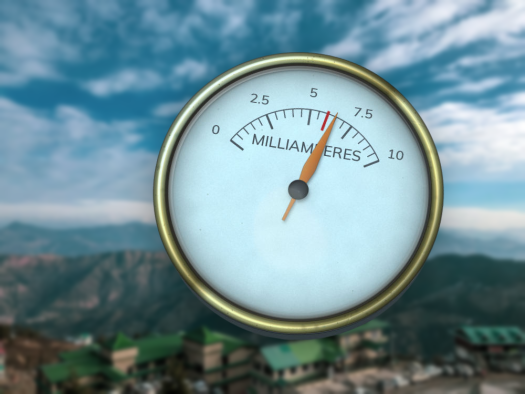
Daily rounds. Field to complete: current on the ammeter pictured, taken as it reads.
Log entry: 6.5 mA
